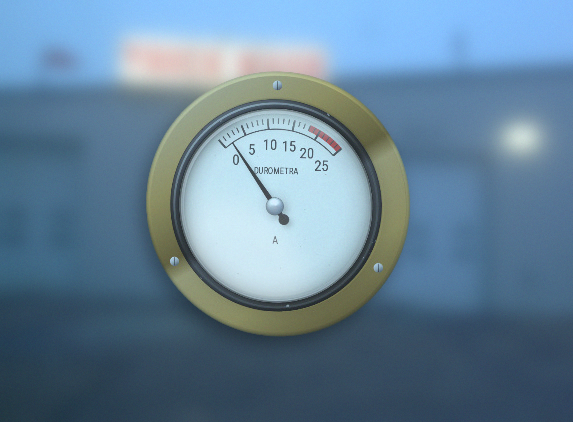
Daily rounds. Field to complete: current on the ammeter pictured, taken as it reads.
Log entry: 2 A
